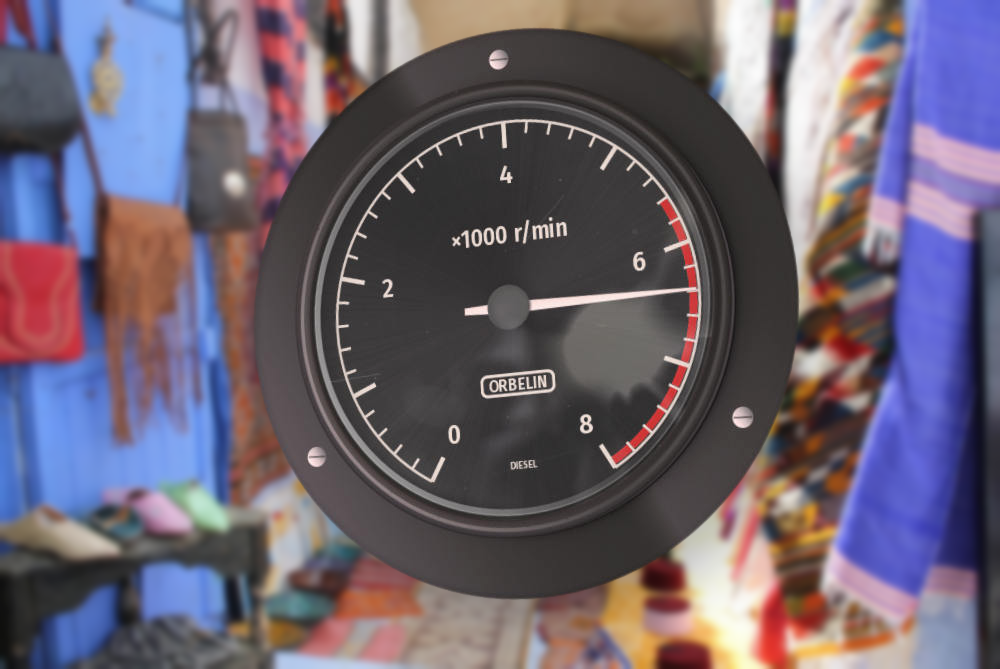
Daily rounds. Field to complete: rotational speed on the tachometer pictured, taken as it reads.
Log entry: 6400 rpm
